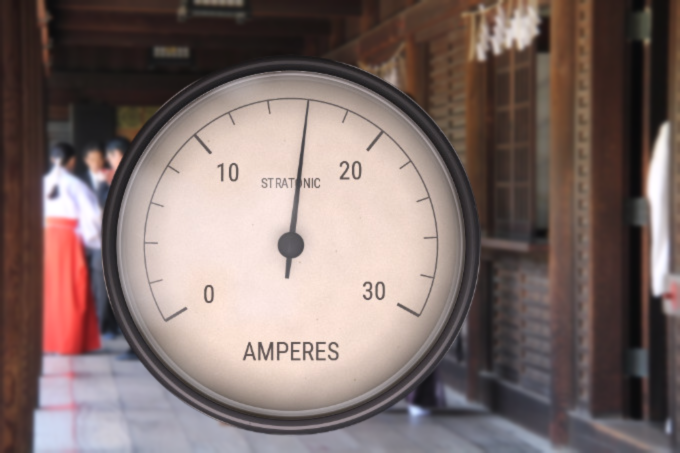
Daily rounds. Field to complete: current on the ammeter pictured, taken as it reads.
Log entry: 16 A
